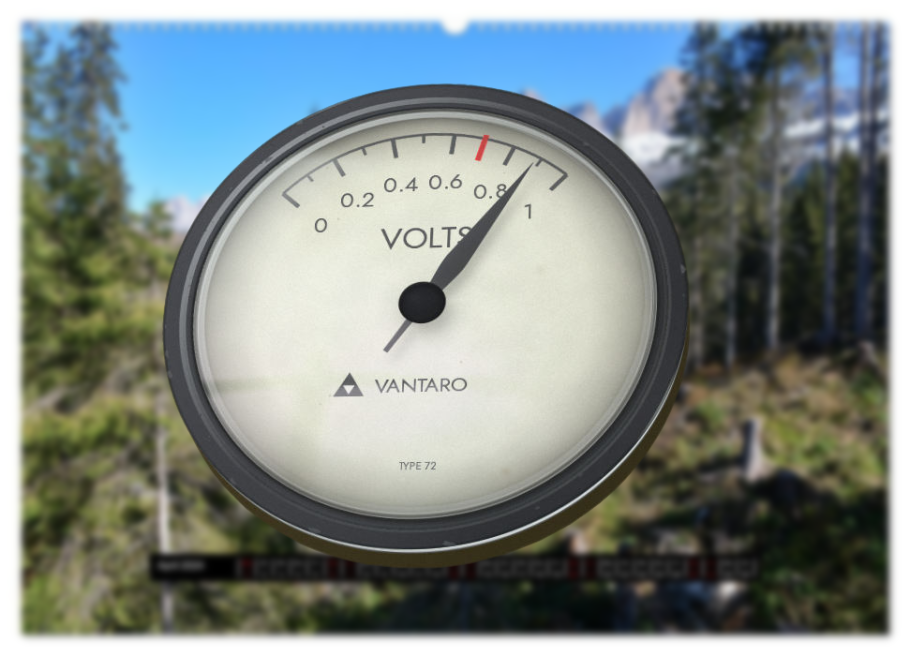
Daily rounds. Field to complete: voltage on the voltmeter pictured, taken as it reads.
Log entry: 0.9 V
